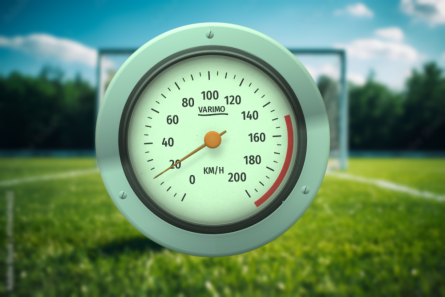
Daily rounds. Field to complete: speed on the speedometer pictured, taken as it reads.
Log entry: 20 km/h
